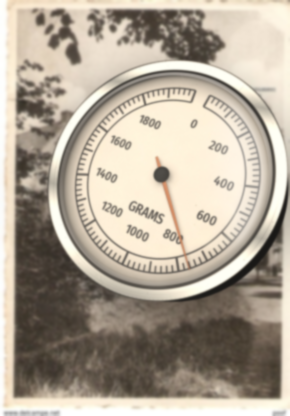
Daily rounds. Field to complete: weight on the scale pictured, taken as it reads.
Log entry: 760 g
